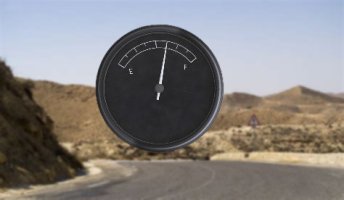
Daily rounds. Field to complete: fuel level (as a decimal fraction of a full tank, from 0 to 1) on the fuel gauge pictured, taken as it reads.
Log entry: 0.625
